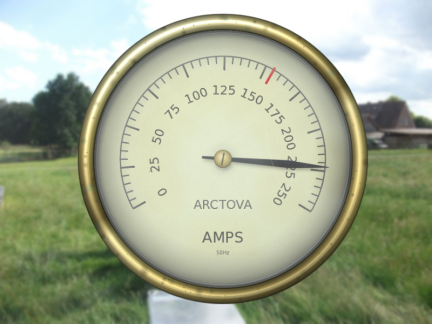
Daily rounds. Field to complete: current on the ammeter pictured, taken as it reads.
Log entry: 222.5 A
